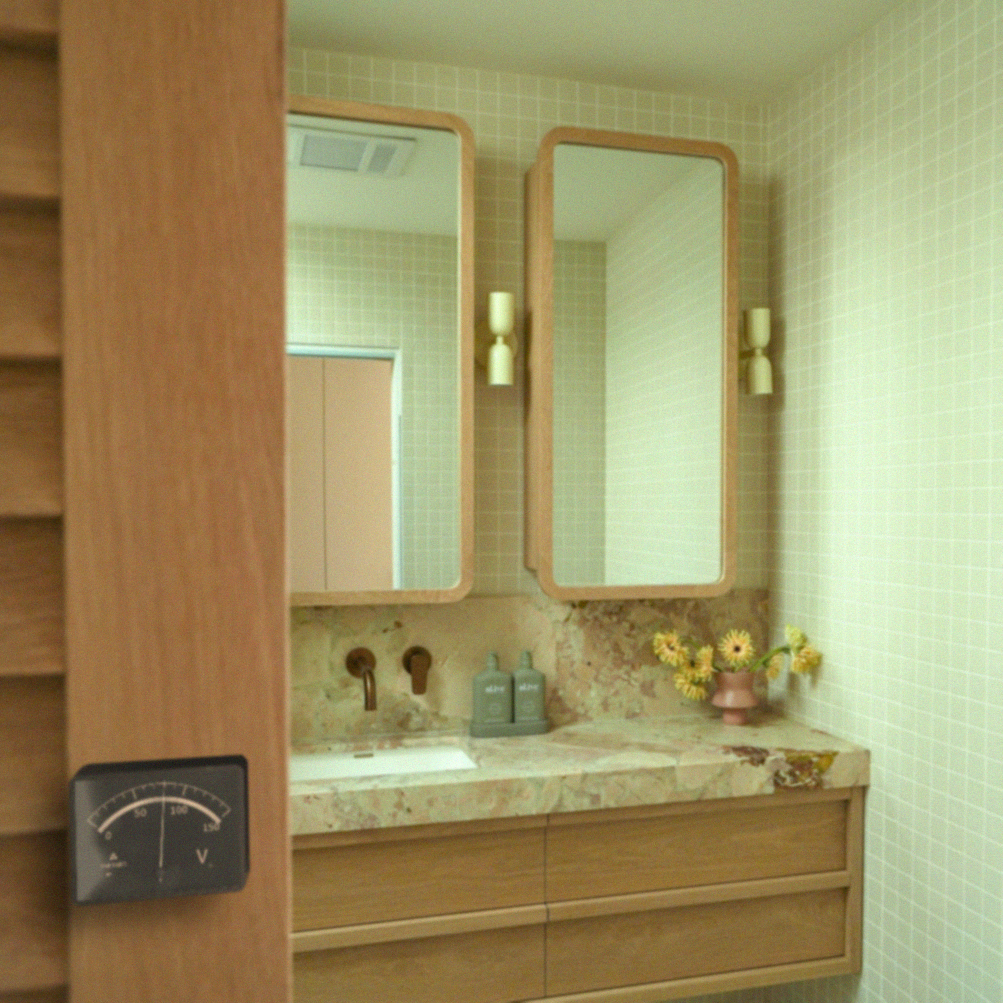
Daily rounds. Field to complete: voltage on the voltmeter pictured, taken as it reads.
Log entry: 80 V
